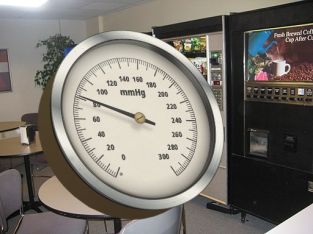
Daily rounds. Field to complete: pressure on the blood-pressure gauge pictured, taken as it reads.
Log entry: 80 mmHg
